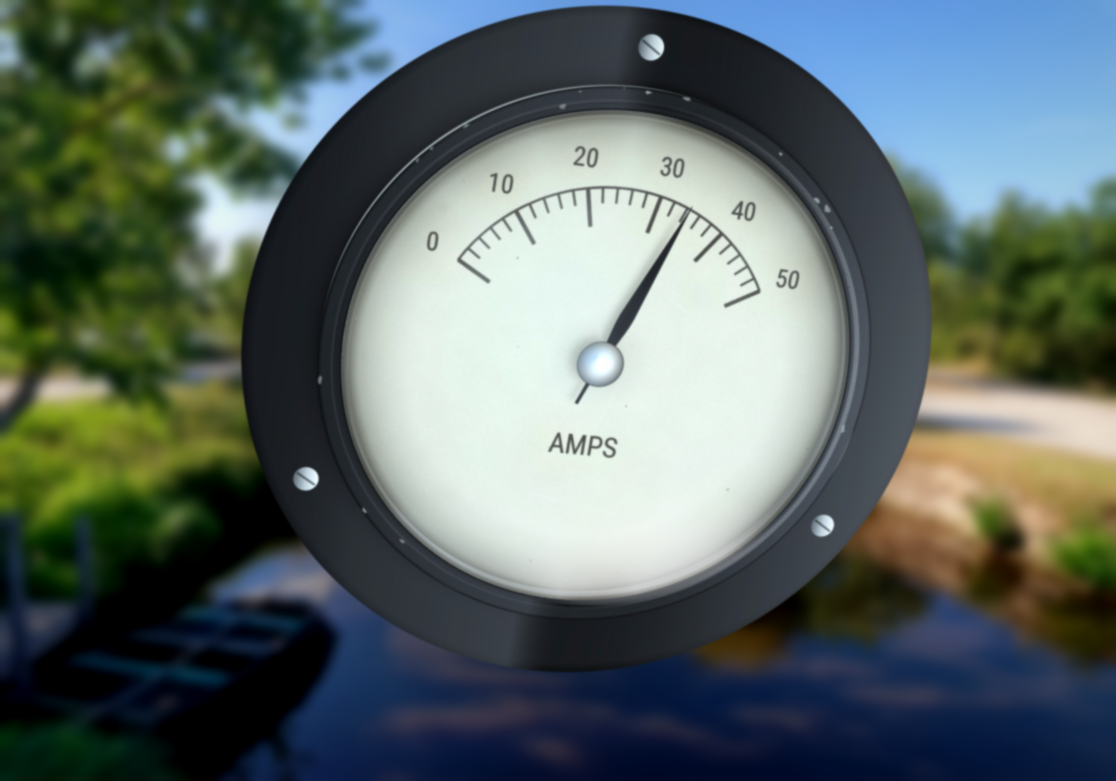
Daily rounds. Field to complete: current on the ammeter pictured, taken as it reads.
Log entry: 34 A
